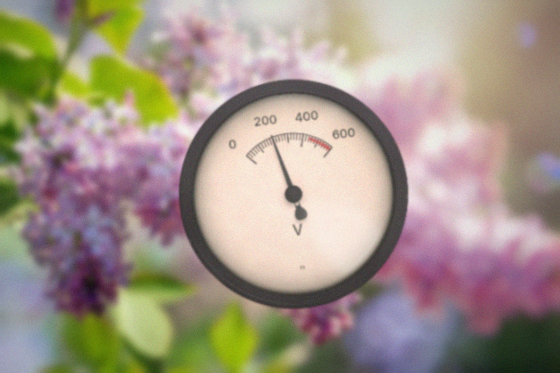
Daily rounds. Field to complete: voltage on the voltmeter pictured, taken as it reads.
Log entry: 200 V
